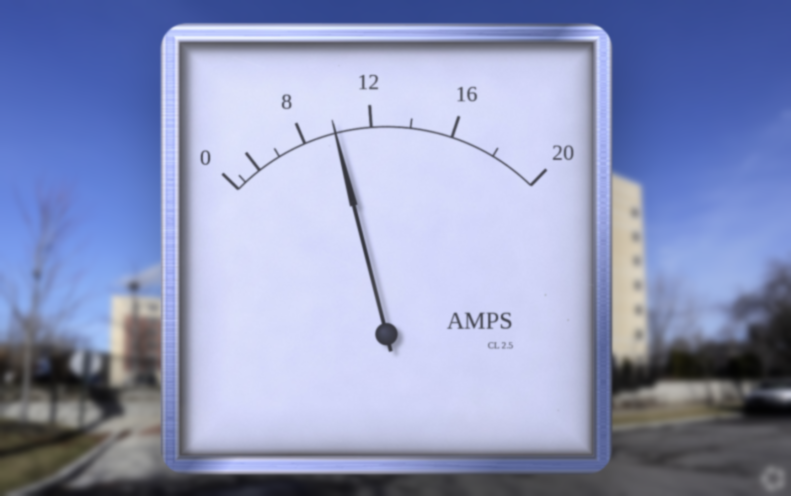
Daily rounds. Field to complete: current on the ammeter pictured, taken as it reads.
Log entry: 10 A
